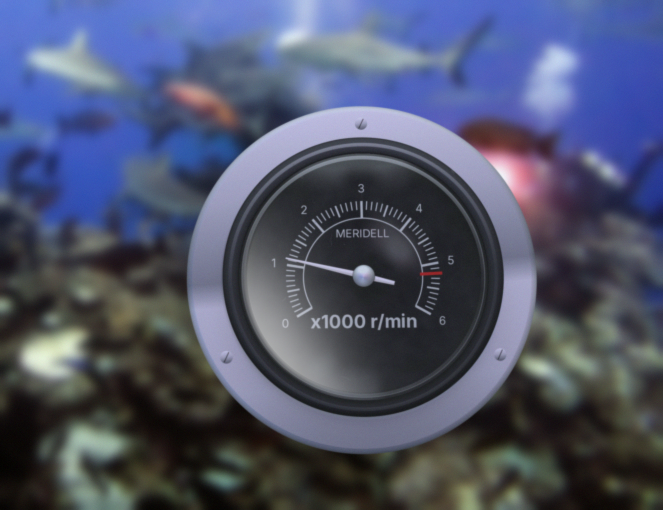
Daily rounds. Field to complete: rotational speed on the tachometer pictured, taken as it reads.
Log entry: 1100 rpm
